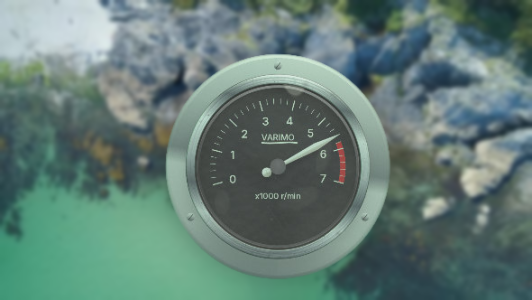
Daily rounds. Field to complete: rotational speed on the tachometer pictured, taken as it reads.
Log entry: 5600 rpm
